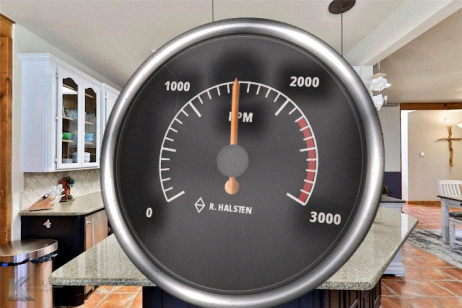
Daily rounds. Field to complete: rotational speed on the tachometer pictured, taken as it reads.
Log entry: 1500 rpm
